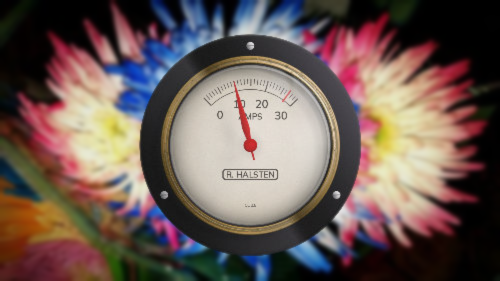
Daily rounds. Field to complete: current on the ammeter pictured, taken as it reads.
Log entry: 10 A
